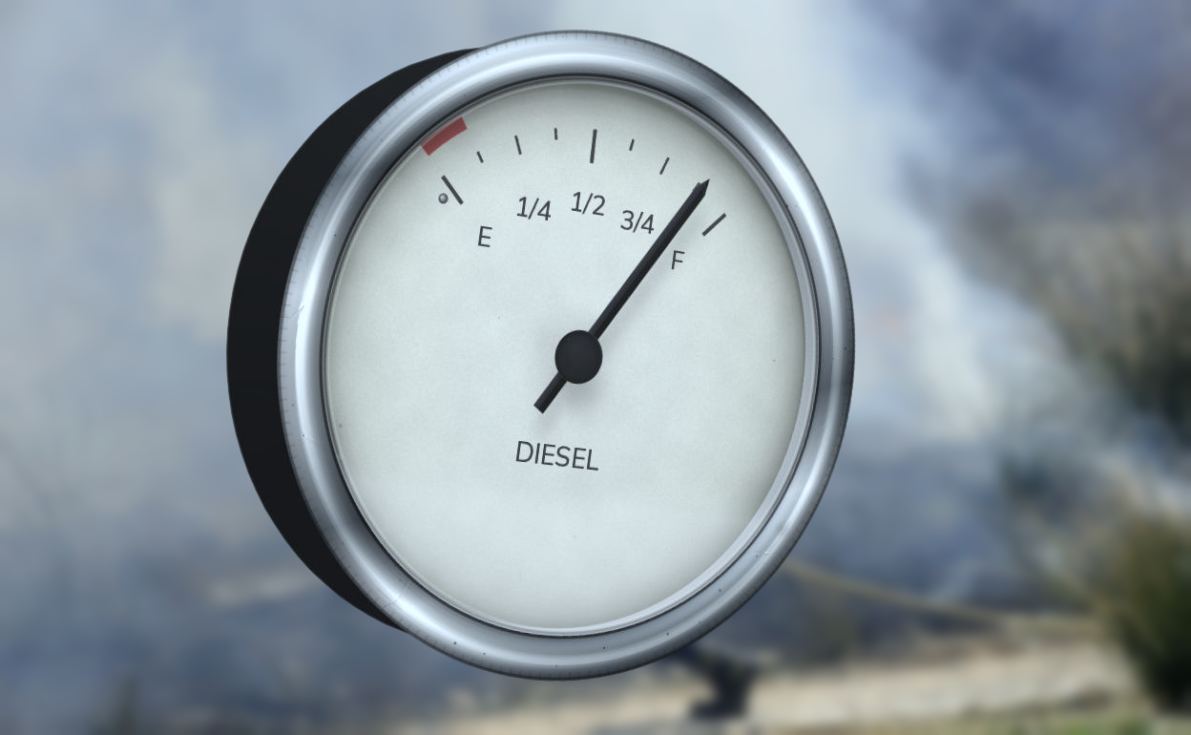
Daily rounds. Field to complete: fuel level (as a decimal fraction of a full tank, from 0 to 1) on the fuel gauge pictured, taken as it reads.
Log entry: 0.875
